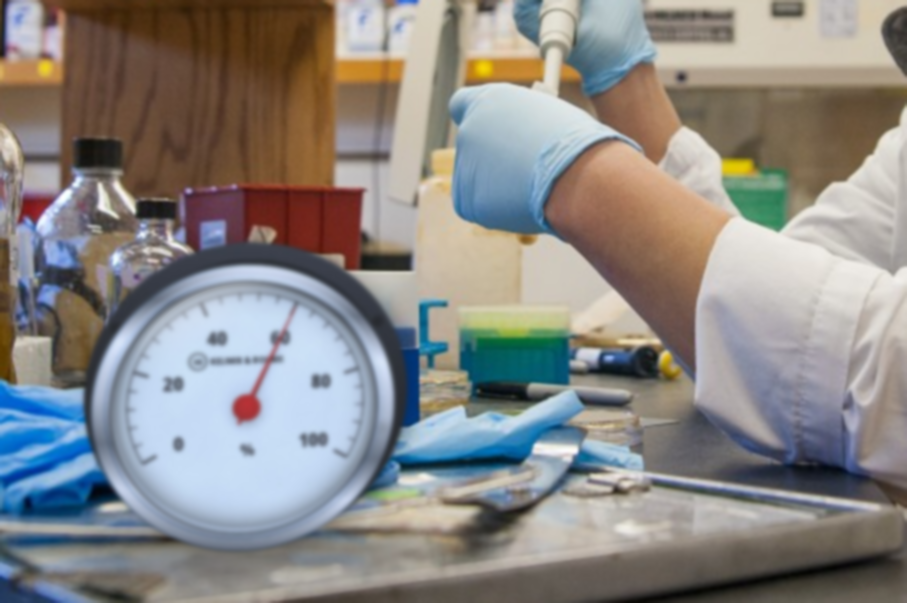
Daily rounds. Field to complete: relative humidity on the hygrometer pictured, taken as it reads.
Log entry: 60 %
